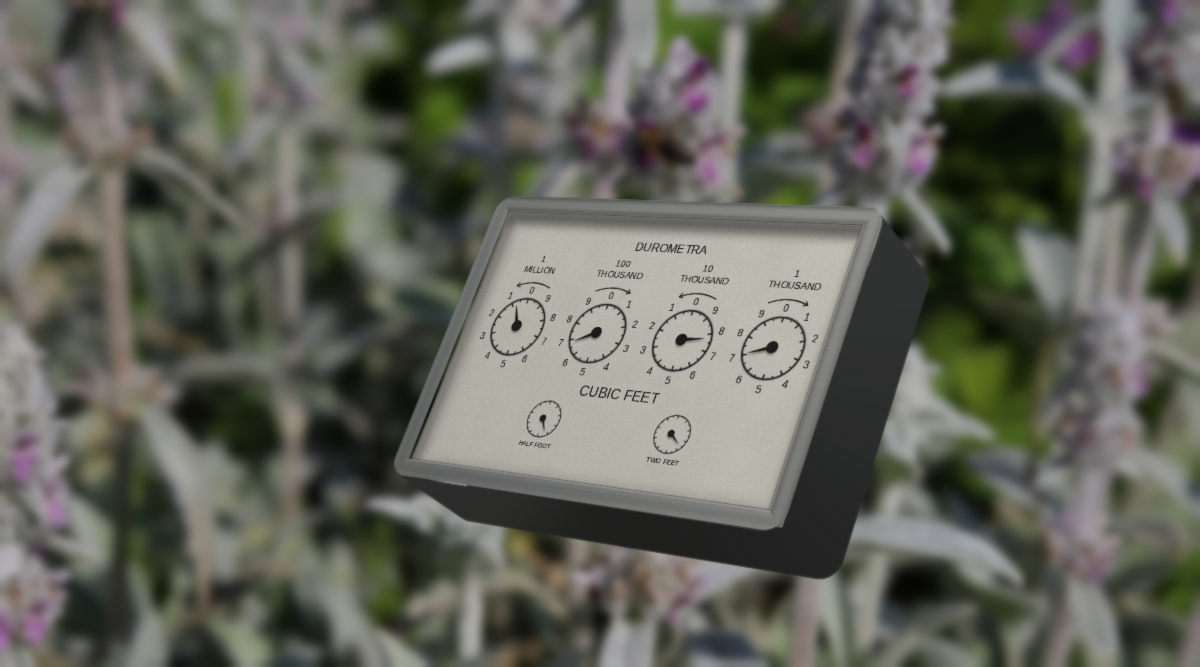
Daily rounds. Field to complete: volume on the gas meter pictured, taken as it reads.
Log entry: 67700 ft³
